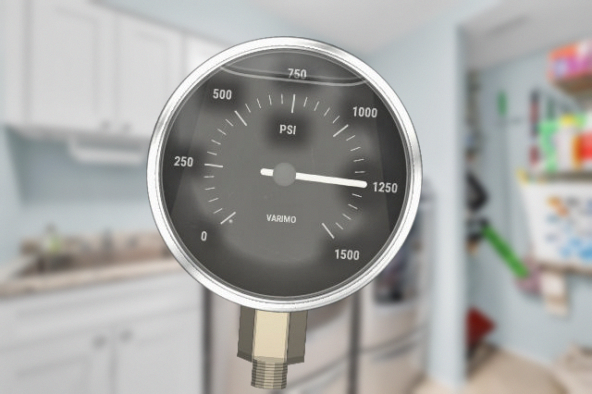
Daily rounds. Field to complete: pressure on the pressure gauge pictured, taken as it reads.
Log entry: 1250 psi
